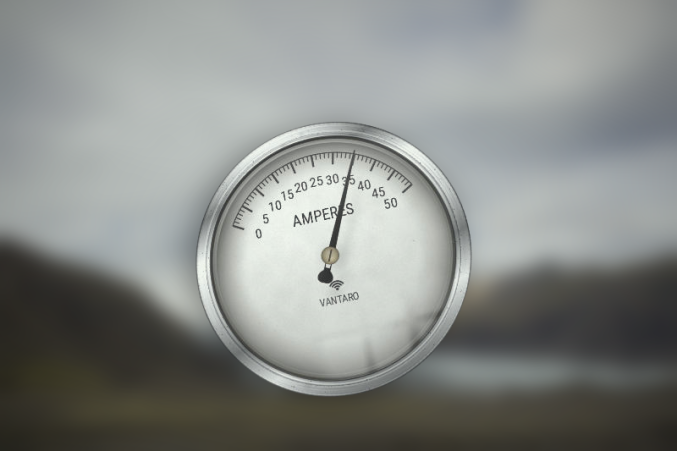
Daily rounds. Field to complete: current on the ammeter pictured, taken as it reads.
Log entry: 35 A
